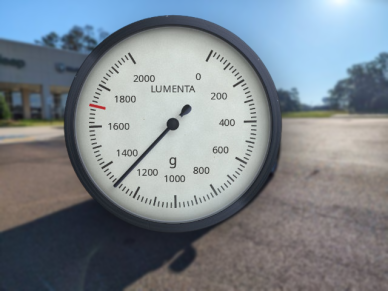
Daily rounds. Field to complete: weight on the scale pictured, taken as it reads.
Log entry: 1300 g
